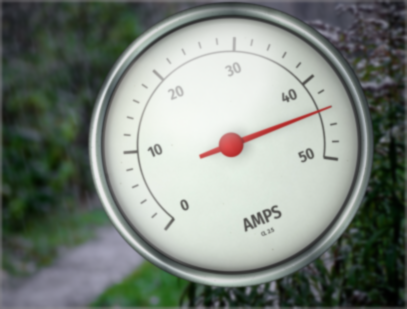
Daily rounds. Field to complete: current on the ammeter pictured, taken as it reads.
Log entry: 44 A
